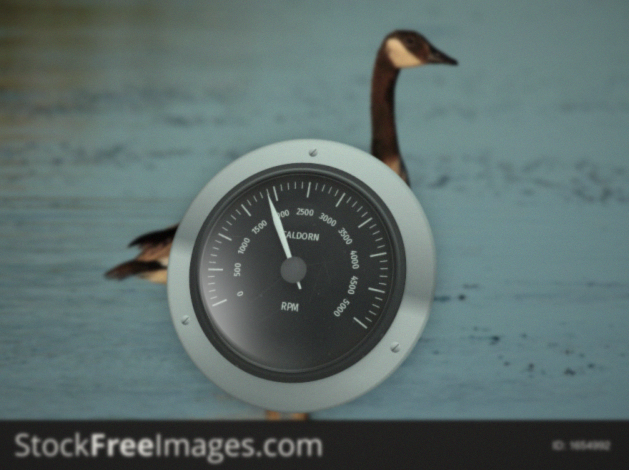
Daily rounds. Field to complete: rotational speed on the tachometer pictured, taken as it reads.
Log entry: 1900 rpm
